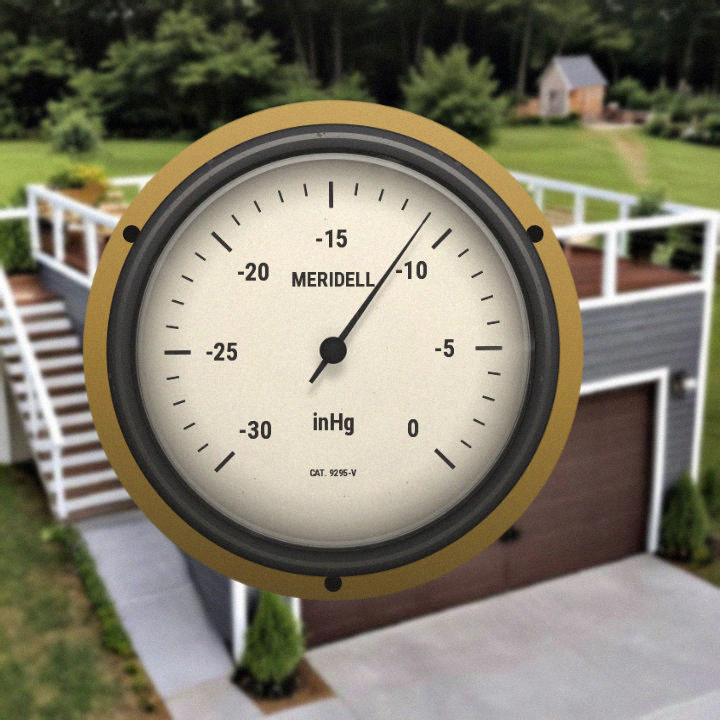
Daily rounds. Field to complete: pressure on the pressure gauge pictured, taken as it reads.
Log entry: -11 inHg
